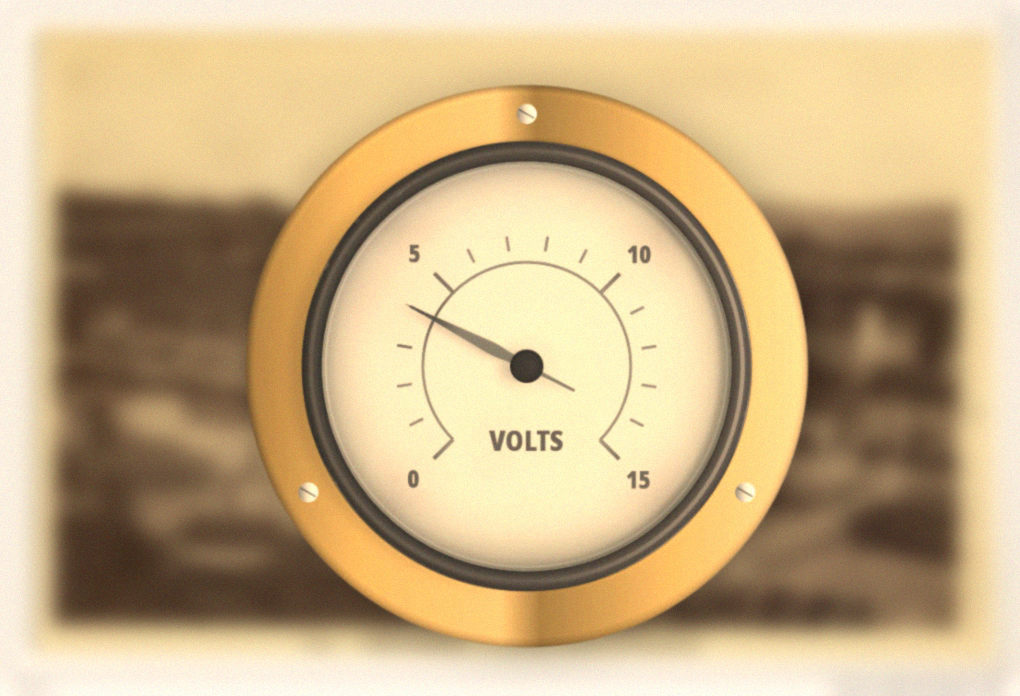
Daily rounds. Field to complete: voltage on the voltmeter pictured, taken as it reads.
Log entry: 4 V
